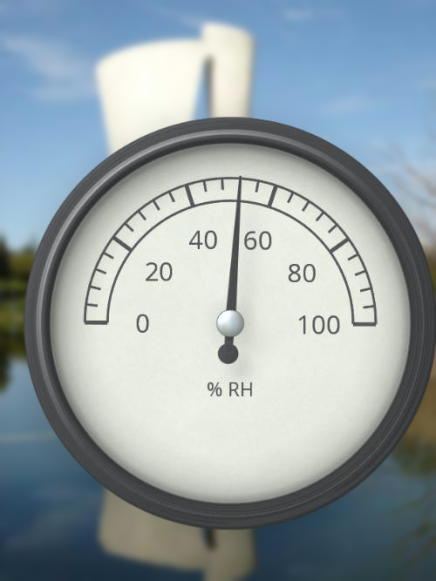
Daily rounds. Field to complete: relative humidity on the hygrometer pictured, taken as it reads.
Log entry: 52 %
